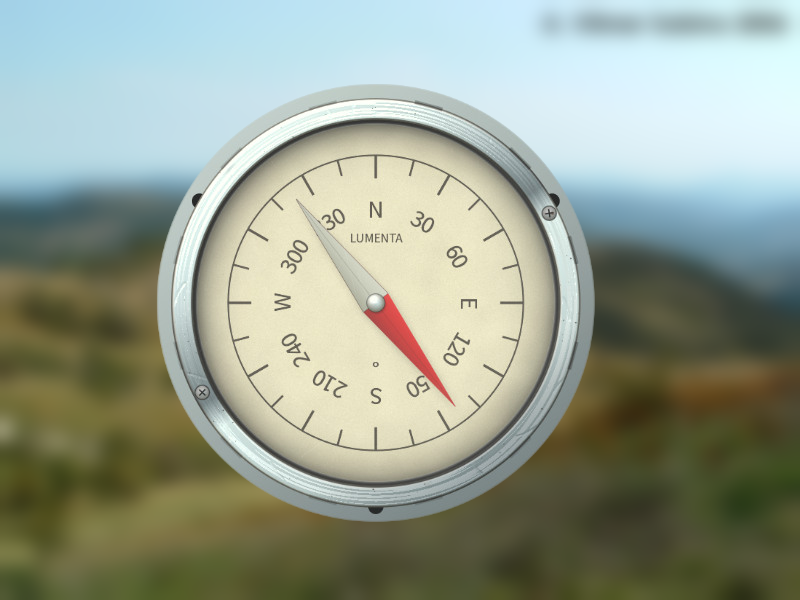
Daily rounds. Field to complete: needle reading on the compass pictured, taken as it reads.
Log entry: 142.5 °
